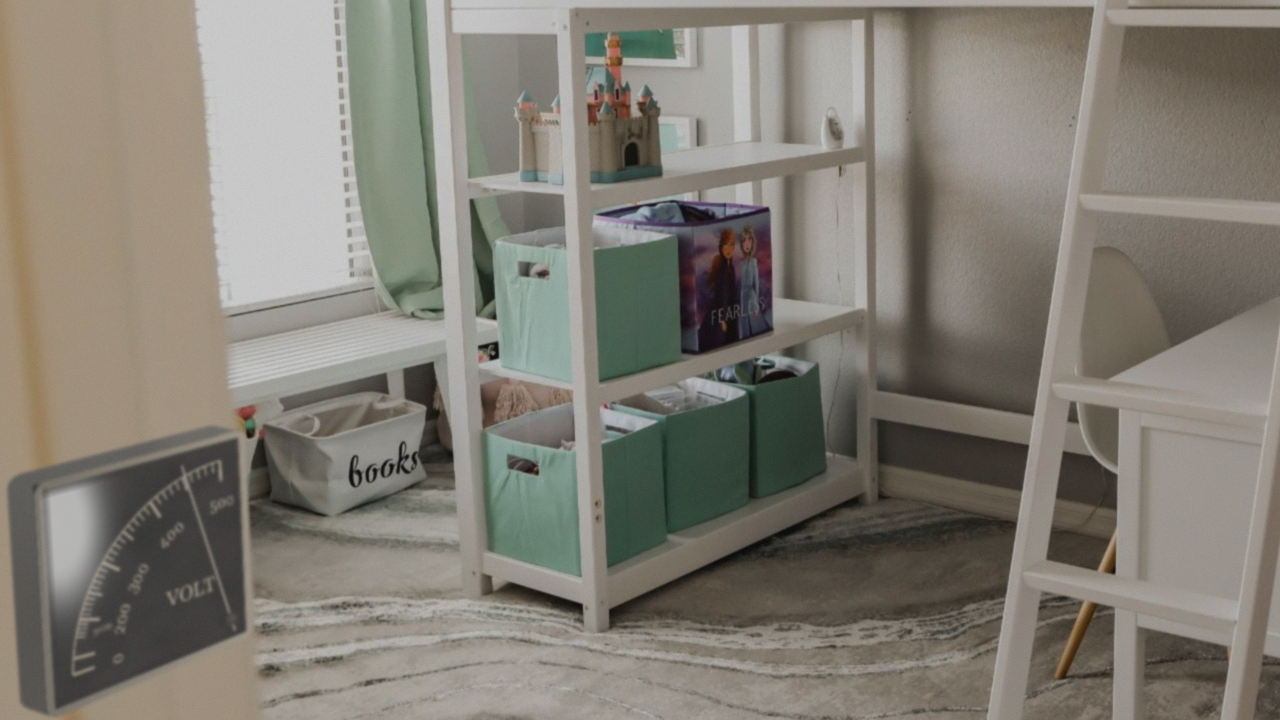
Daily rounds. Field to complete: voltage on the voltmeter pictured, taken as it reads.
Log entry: 450 V
